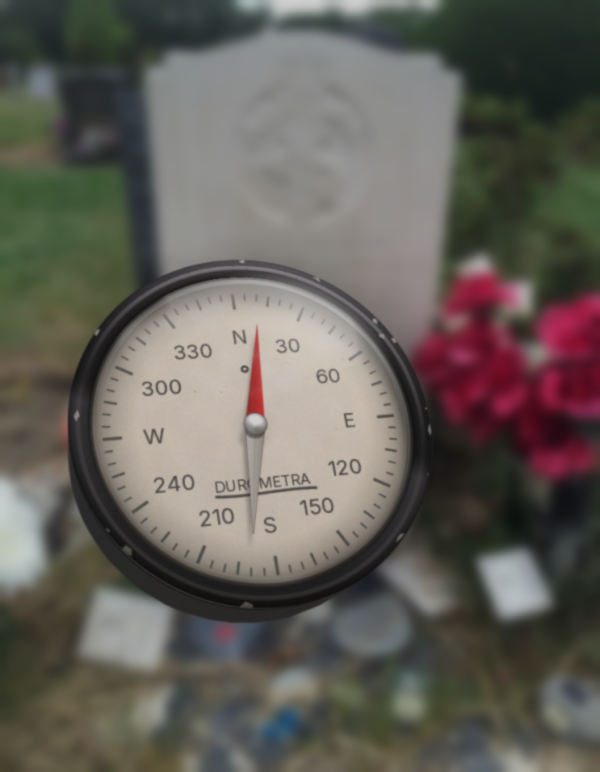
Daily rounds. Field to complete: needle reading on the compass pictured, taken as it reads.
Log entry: 10 °
